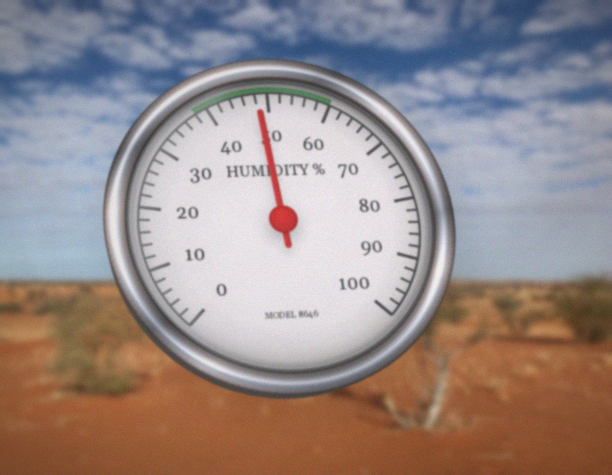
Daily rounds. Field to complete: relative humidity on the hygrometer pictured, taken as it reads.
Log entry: 48 %
